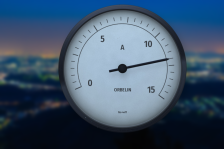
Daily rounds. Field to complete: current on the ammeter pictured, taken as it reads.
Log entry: 12 A
